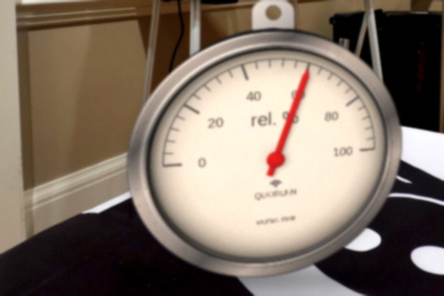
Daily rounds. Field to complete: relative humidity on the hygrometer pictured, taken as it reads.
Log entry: 60 %
